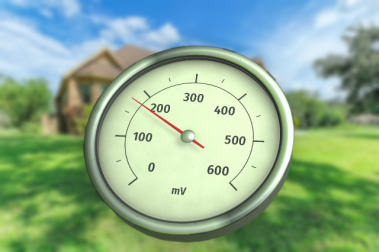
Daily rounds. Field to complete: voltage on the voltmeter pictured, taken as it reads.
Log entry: 175 mV
